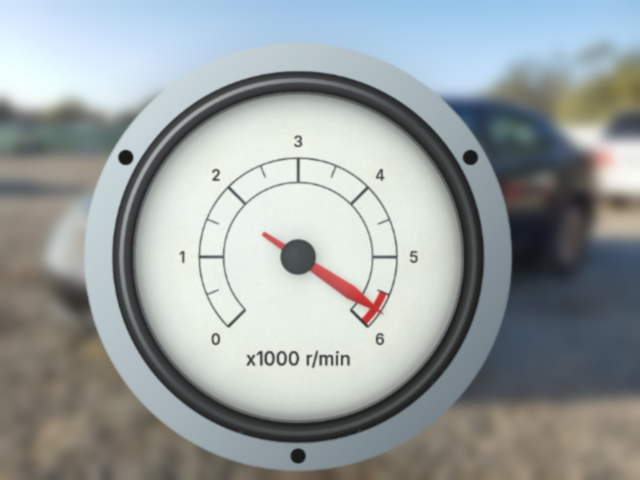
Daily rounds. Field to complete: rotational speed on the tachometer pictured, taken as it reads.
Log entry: 5750 rpm
